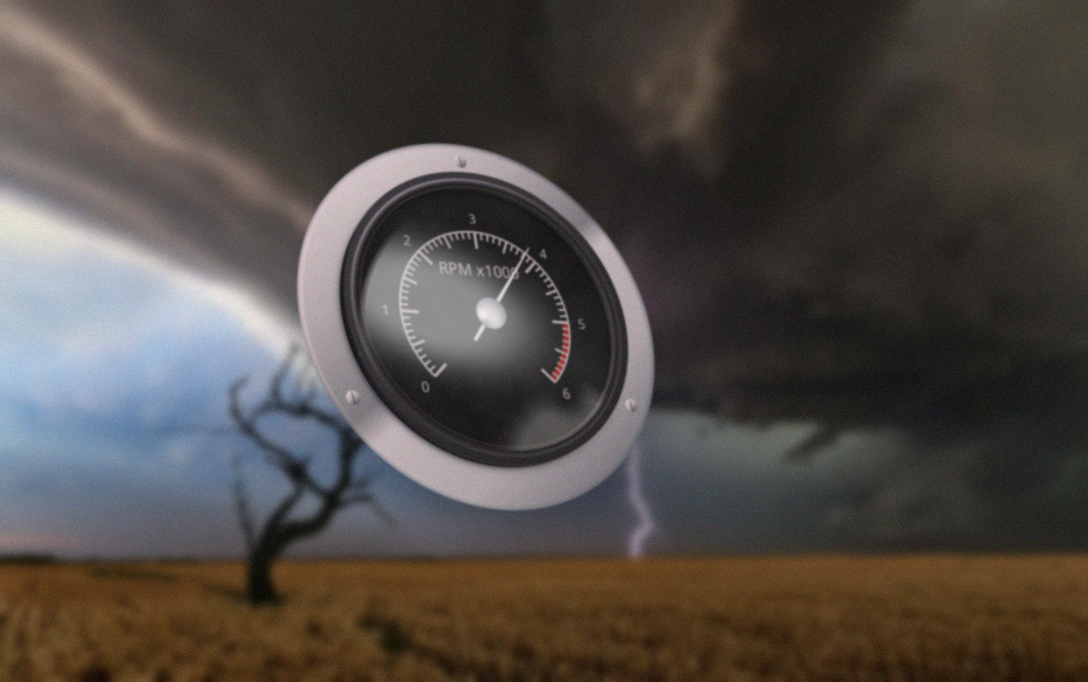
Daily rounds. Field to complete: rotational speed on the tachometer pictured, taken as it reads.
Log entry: 3800 rpm
